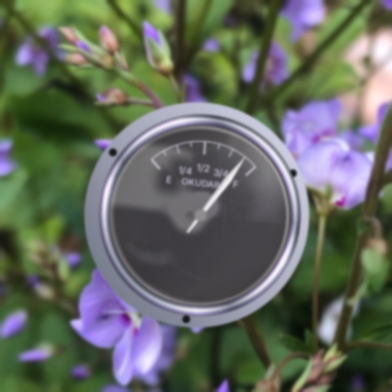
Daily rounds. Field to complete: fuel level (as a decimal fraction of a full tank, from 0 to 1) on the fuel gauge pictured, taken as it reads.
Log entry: 0.875
